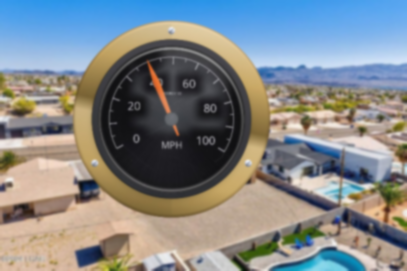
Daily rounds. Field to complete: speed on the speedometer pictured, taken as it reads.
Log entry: 40 mph
